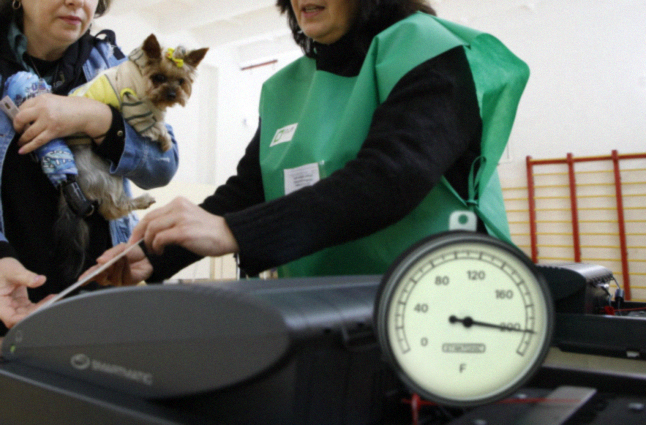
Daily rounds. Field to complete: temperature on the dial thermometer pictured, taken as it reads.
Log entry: 200 °F
